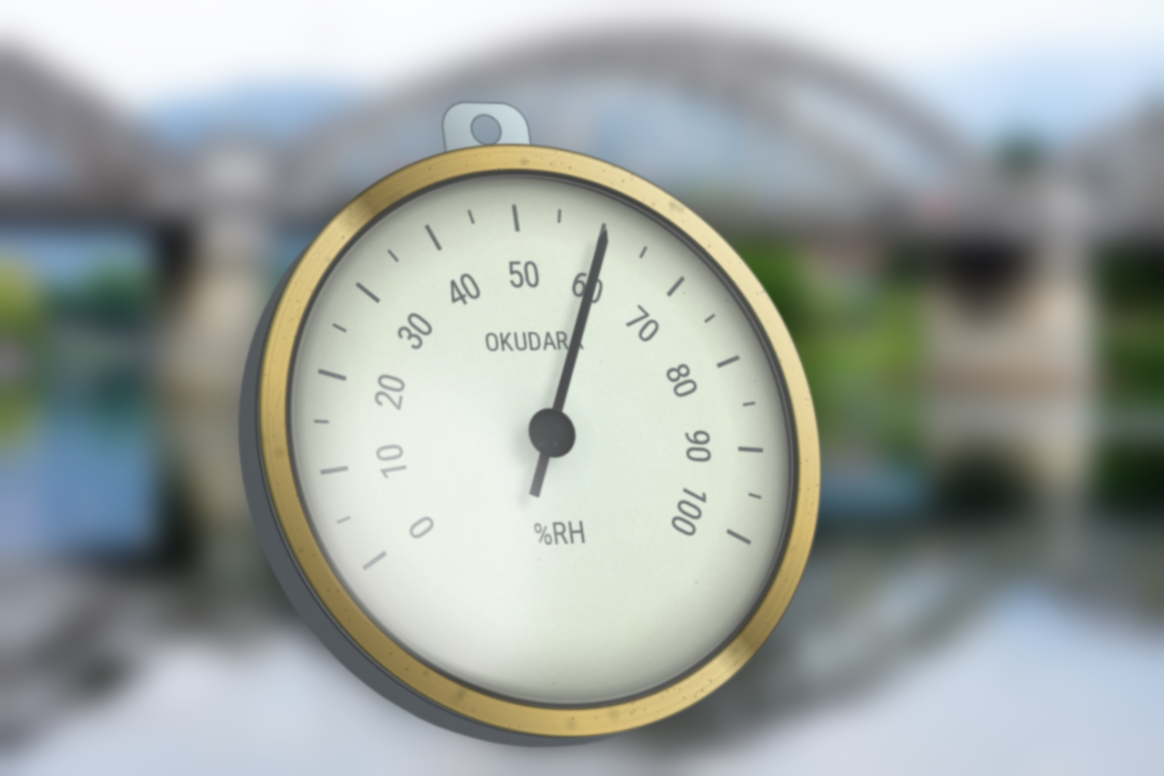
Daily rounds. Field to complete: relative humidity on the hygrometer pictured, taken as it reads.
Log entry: 60 %
